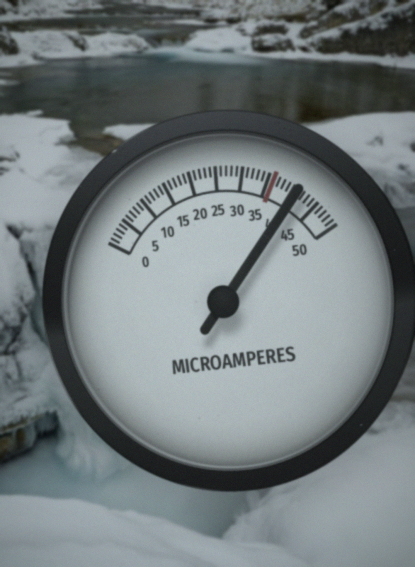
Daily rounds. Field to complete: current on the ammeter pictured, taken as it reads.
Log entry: 41 µA
